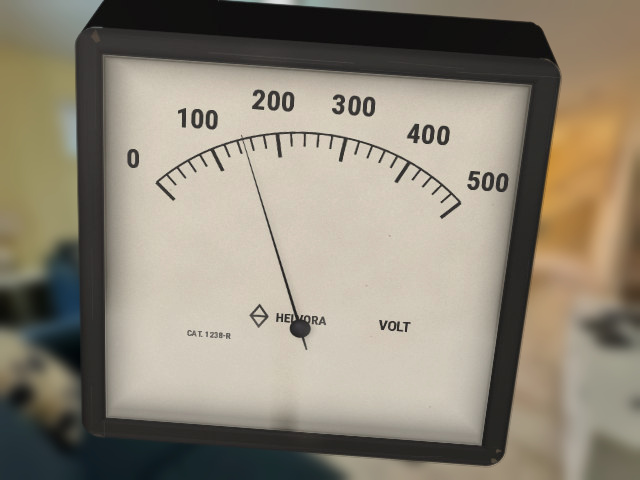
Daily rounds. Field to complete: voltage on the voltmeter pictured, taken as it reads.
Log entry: 150 V
